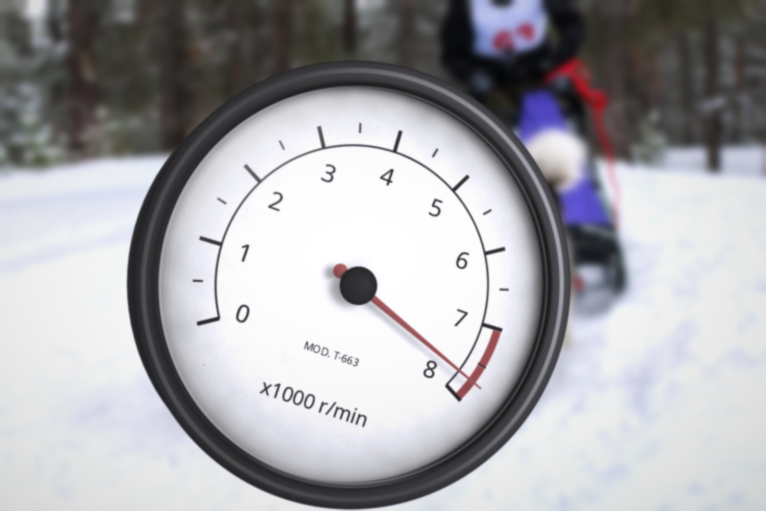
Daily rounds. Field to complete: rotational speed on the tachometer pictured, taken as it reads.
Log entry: 7750 rpm
